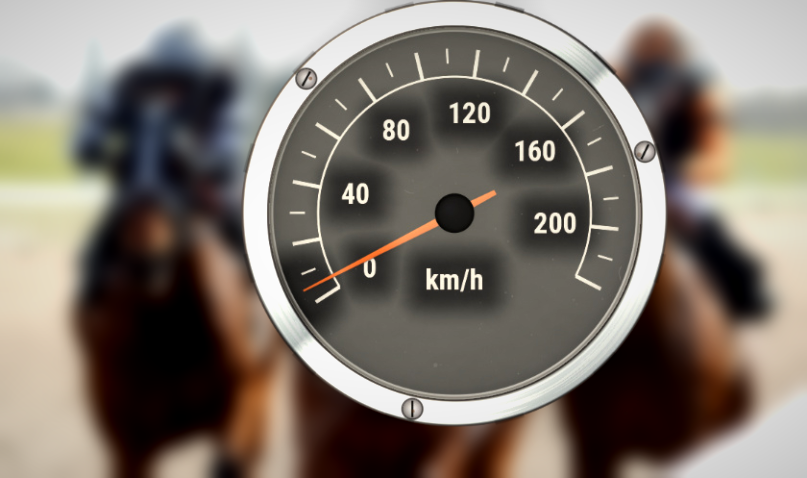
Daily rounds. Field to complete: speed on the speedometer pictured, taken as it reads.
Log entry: 5 km/h
